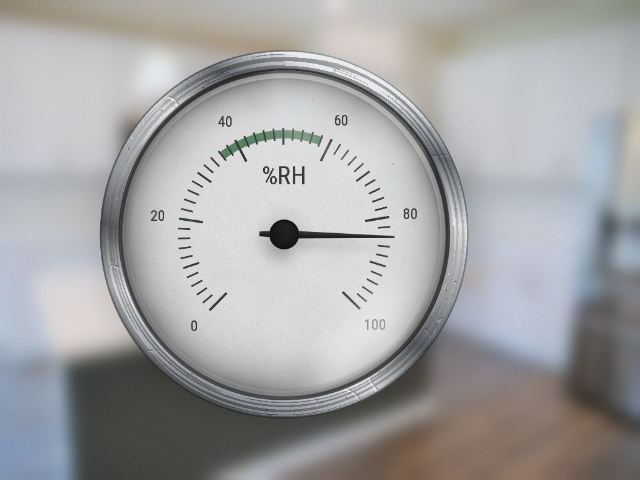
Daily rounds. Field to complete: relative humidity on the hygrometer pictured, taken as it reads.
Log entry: 84 %
